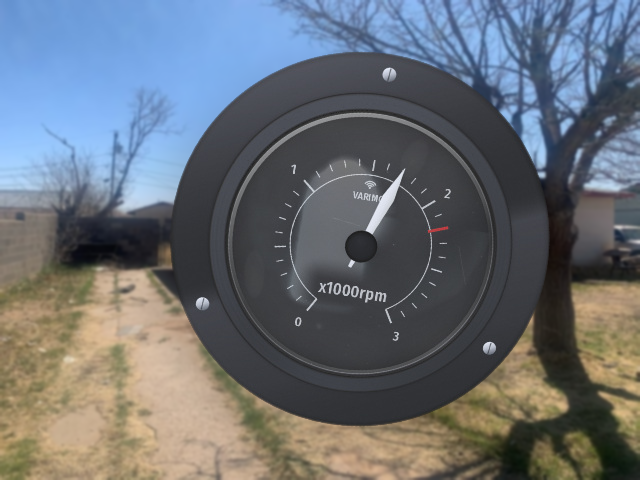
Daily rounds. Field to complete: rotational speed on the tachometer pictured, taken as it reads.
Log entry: 1700 rpm
